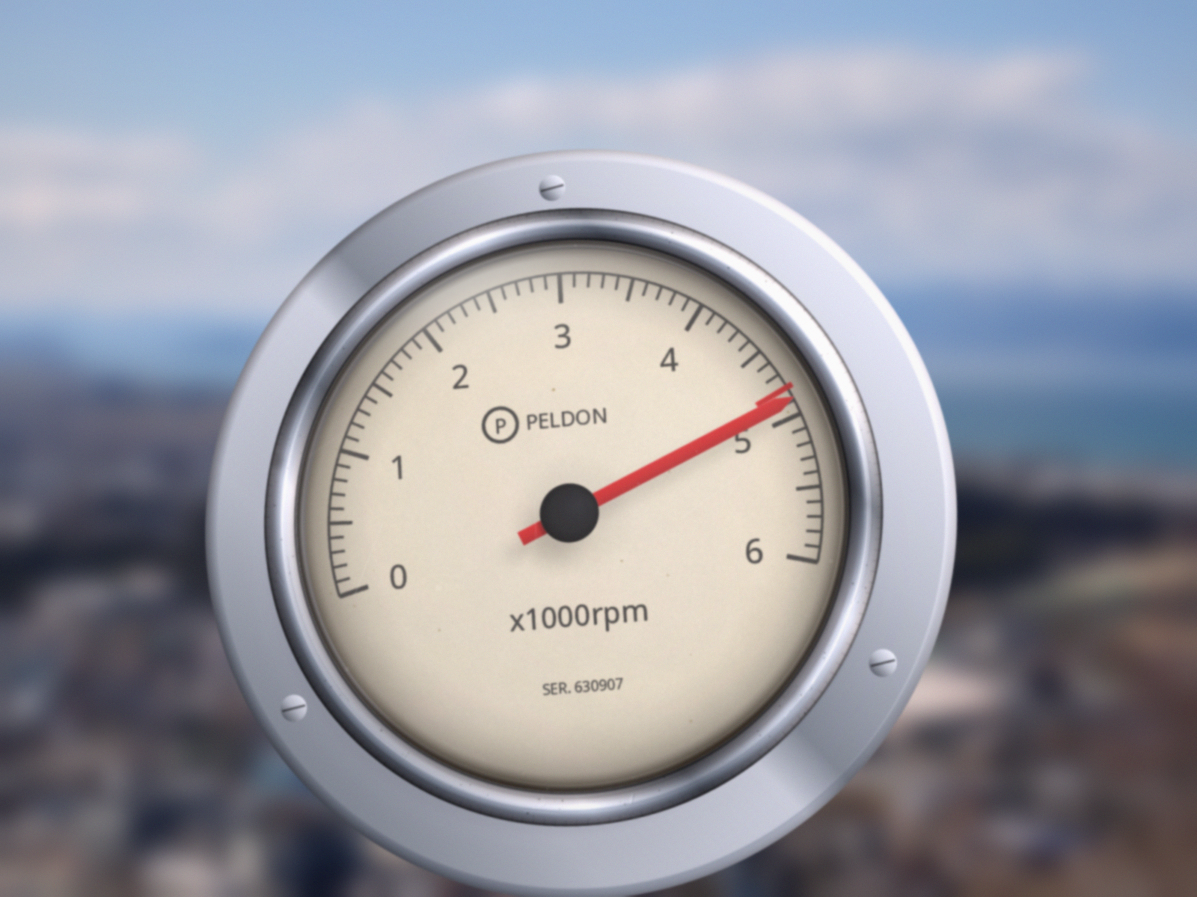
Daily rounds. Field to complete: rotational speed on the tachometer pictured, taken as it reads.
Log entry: 4900 rpm
